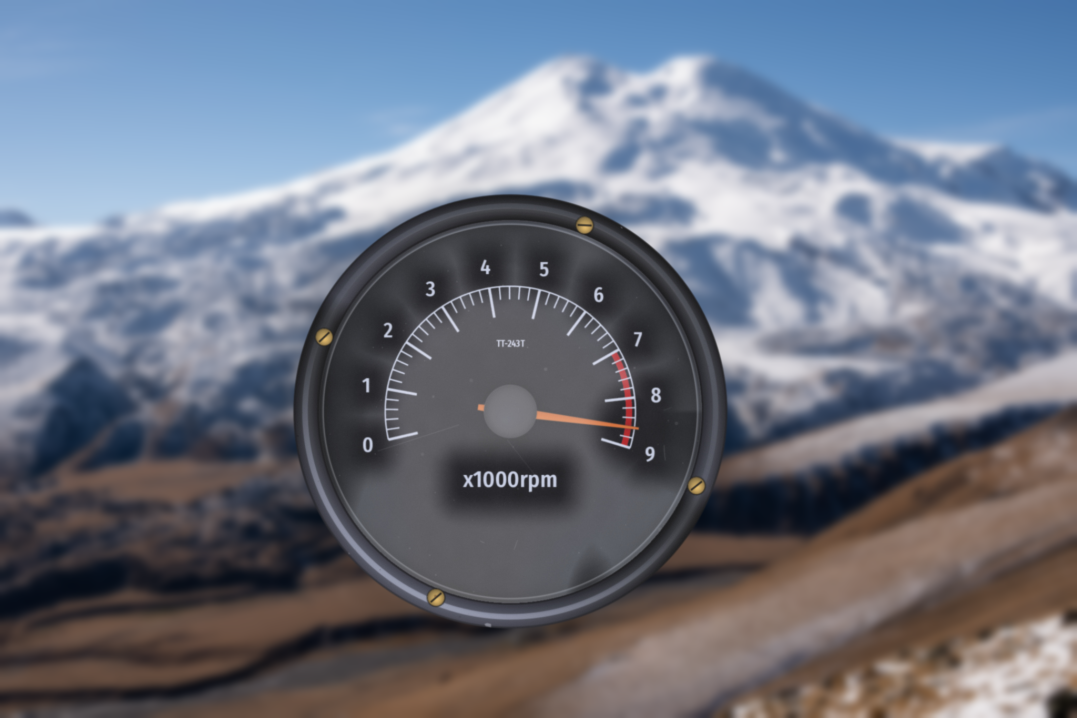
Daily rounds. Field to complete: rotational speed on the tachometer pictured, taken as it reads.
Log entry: 8600 rpm
